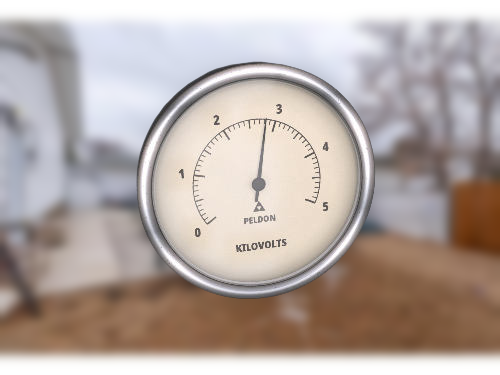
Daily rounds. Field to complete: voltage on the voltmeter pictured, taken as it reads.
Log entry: 2.8 kV
